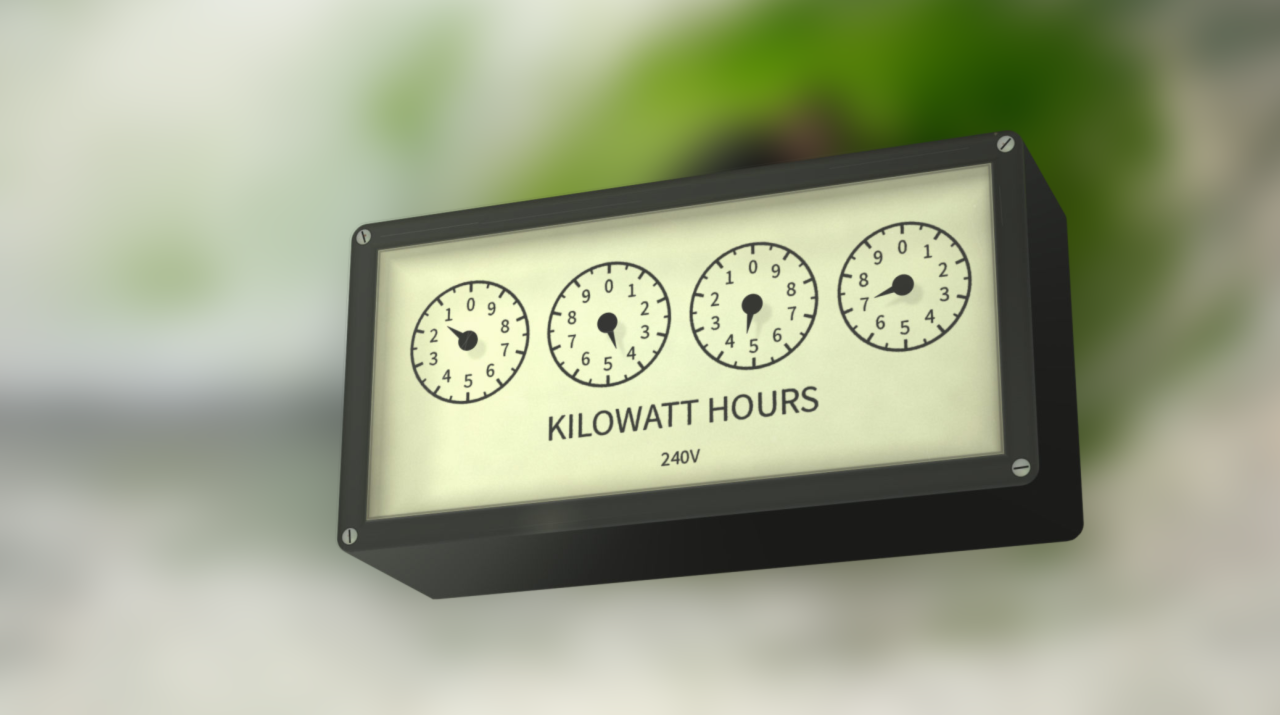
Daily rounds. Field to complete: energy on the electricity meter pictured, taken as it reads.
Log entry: 1447 kWh
